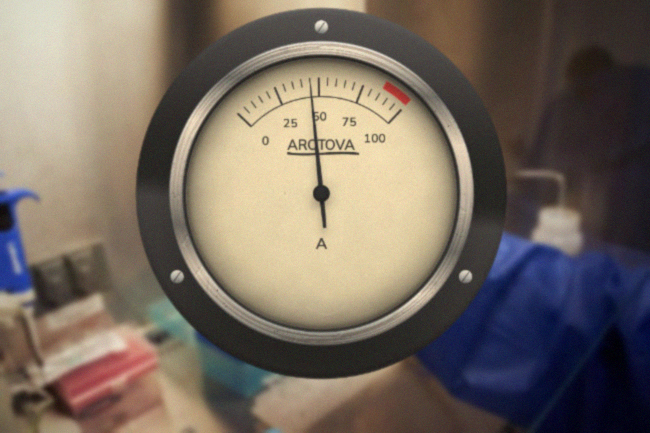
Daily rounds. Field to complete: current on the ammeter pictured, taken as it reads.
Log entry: 45 A
